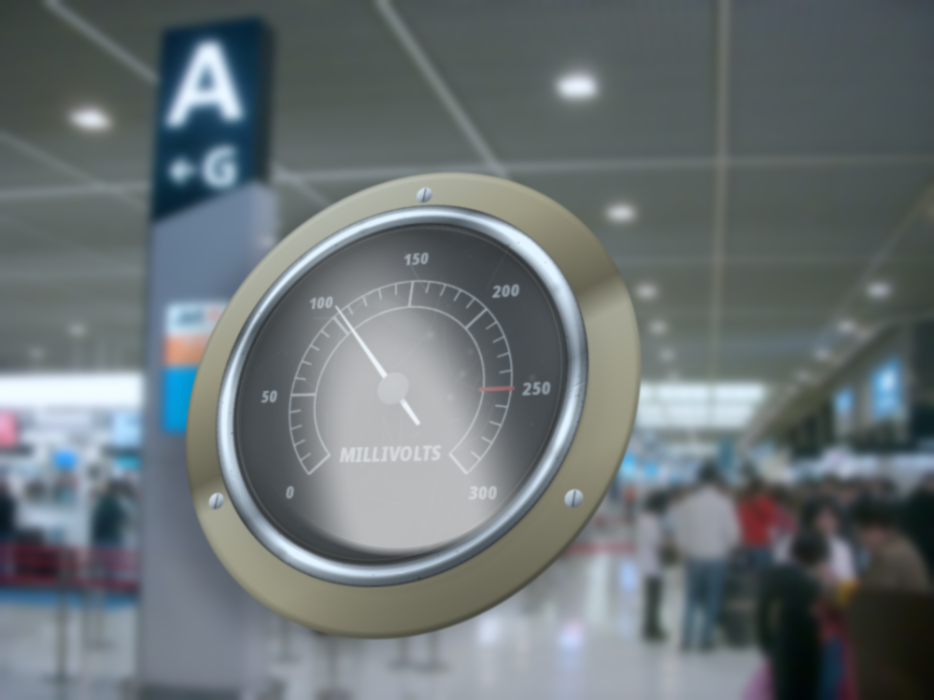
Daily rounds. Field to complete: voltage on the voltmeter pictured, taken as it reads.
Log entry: 105 mV
